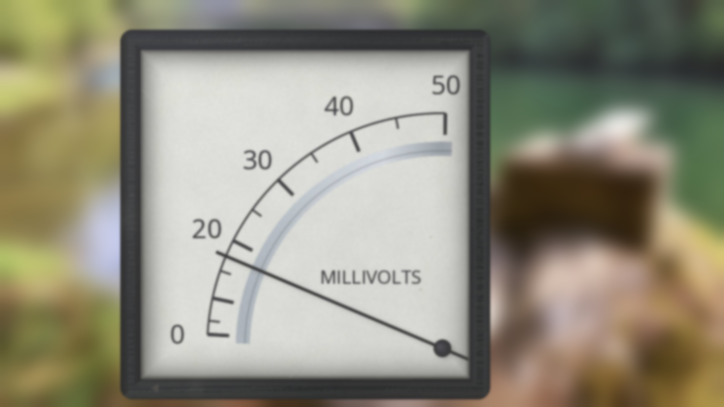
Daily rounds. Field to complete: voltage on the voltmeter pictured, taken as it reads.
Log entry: 17.5 mV
